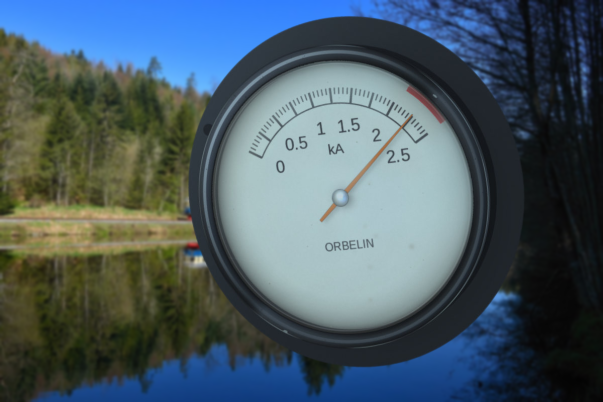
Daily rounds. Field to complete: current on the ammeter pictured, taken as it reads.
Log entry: 2.25 kA
